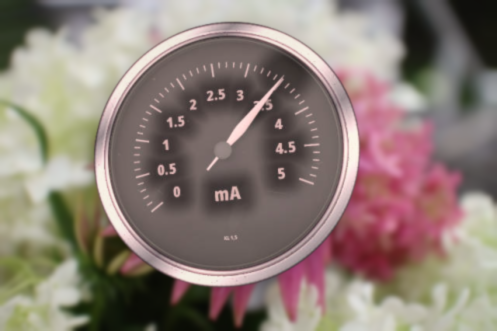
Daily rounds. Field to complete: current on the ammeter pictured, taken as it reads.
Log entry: 3.5 mA
